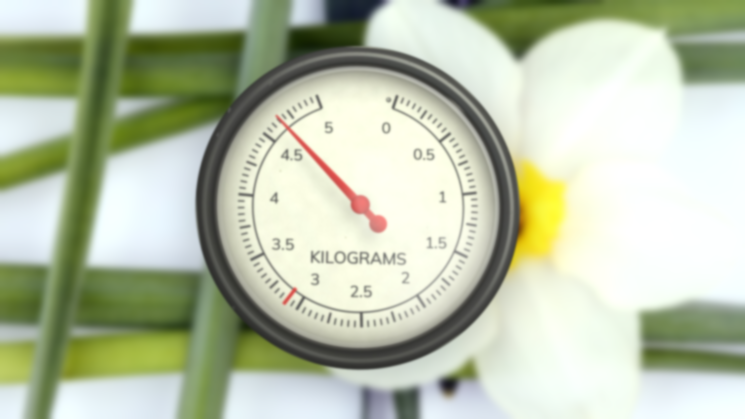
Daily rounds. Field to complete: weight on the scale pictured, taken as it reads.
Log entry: 4.65 kg
